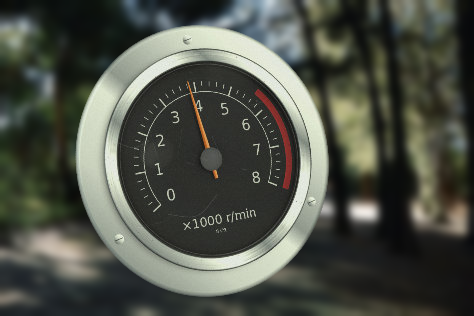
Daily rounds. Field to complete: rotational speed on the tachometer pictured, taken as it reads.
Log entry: 3800 rpm
